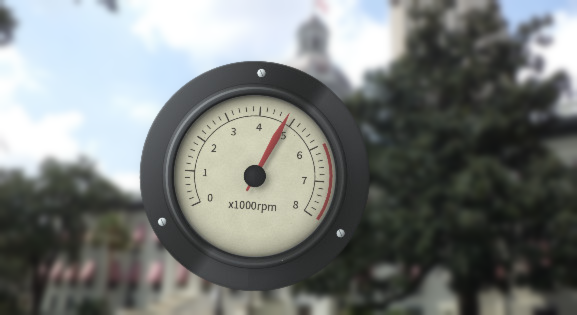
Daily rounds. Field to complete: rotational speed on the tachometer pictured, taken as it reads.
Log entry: 4800 rpm
